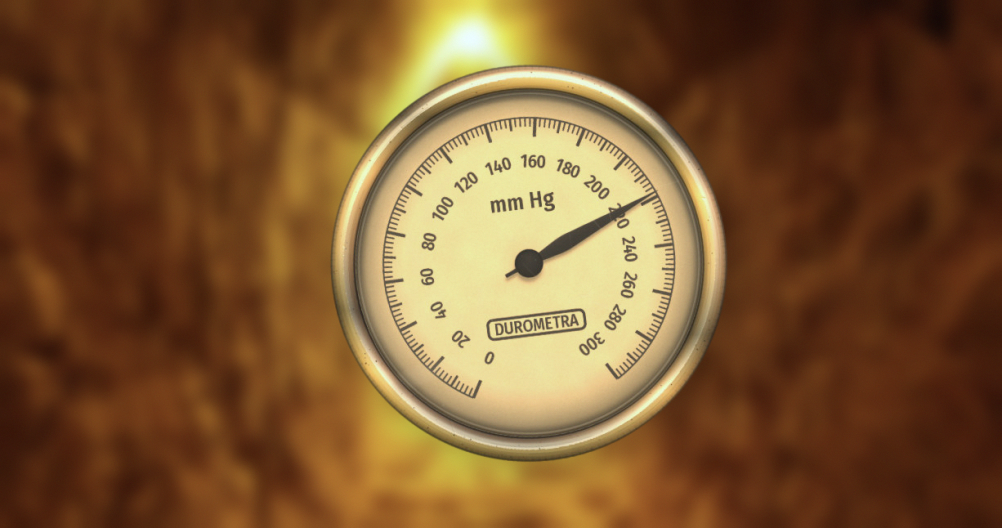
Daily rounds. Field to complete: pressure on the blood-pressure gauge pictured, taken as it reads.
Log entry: 218 mmHg
